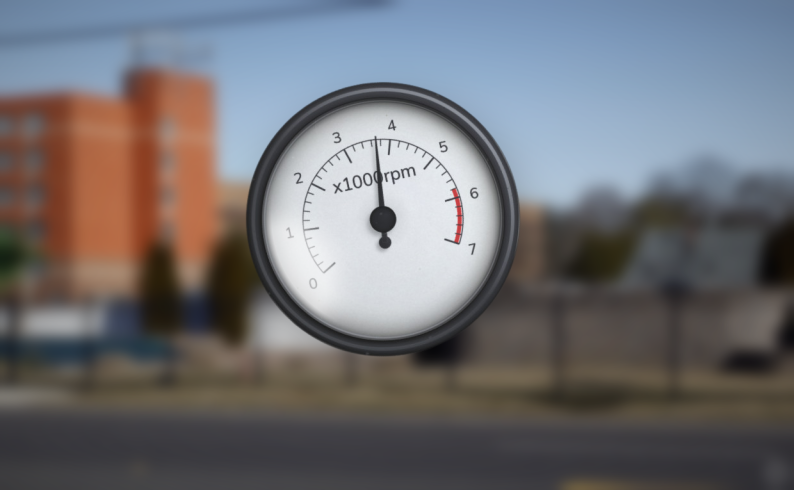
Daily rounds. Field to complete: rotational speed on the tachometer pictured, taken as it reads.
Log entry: 3700 rpm
